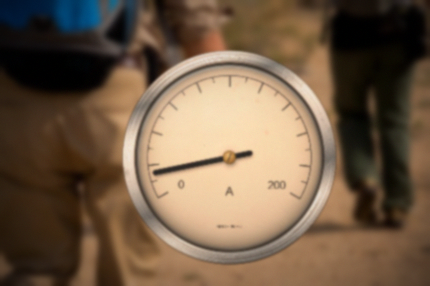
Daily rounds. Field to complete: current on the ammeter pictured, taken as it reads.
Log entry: 15 A
